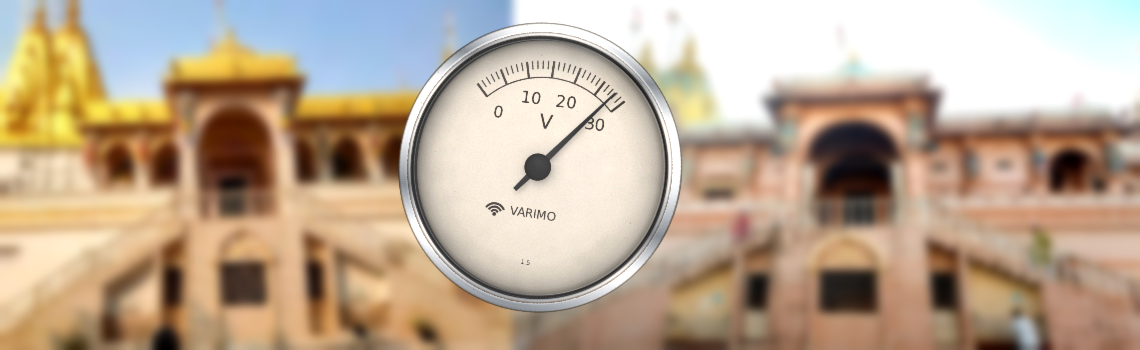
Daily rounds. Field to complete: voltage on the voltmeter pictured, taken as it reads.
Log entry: 28 V
